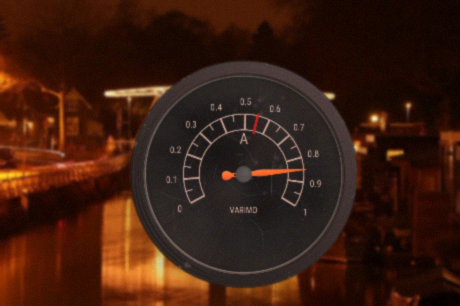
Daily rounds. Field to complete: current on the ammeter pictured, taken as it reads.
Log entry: 0.85 A
